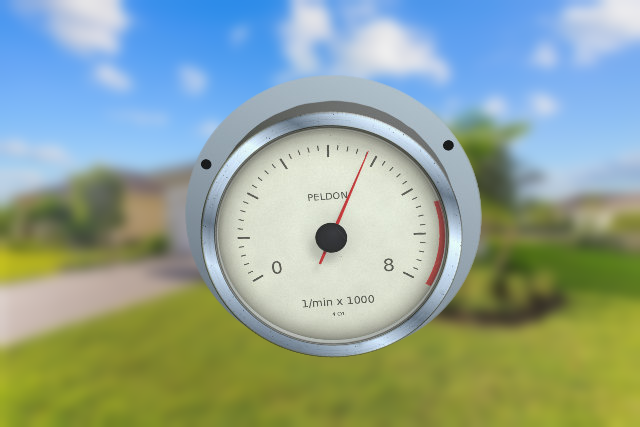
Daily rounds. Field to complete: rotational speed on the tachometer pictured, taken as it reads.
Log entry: 4800 rpm
